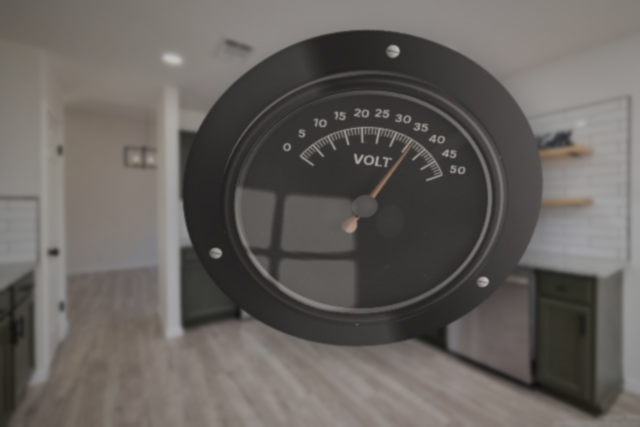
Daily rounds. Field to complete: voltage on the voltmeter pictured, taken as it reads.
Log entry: 35 V
